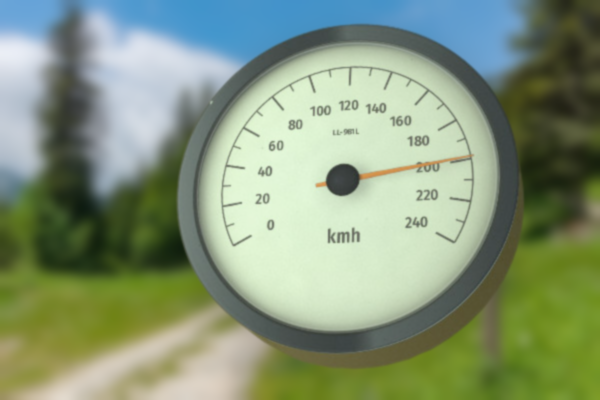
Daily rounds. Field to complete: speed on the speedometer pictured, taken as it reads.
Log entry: 200 km/h
